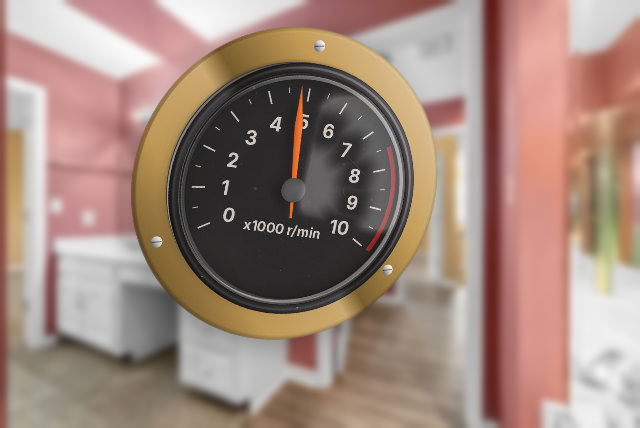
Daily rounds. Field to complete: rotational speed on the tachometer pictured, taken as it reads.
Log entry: 4750 rpm
